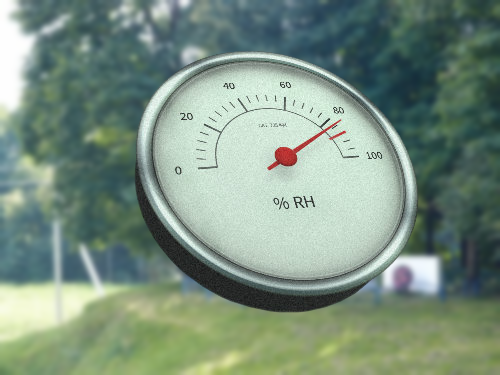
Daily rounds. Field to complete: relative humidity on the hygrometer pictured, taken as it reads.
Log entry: 84 %
